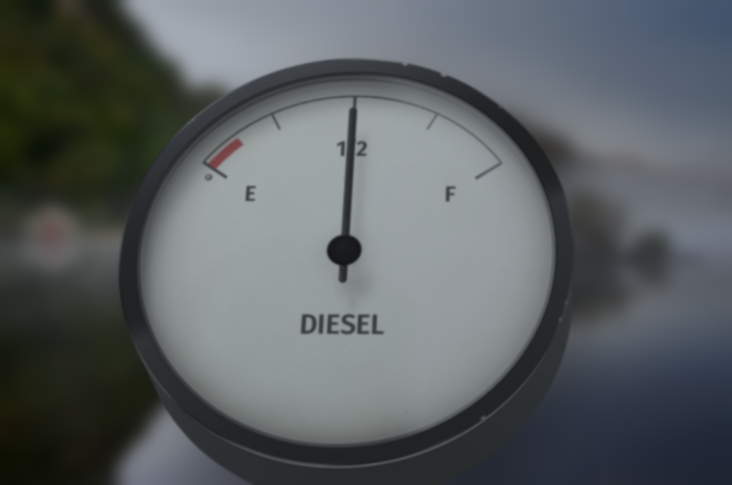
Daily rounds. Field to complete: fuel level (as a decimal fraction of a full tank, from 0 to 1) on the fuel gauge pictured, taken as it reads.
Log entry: 0.5
